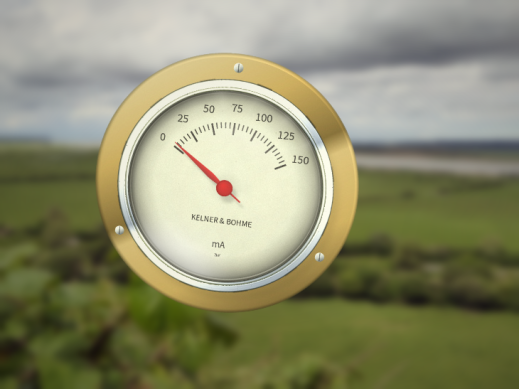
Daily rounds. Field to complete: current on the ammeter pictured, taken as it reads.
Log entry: 5 mA
